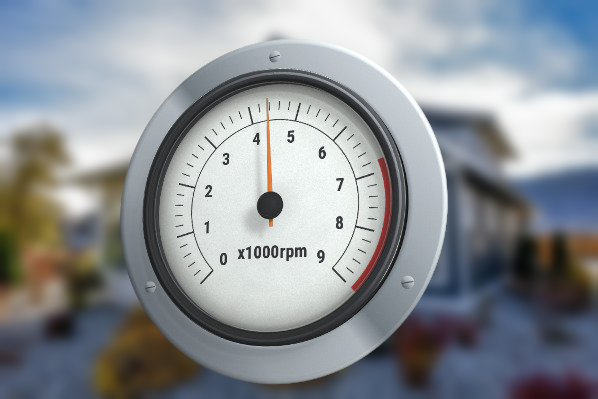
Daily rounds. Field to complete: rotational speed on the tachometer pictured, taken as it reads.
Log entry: 4400 rpm
